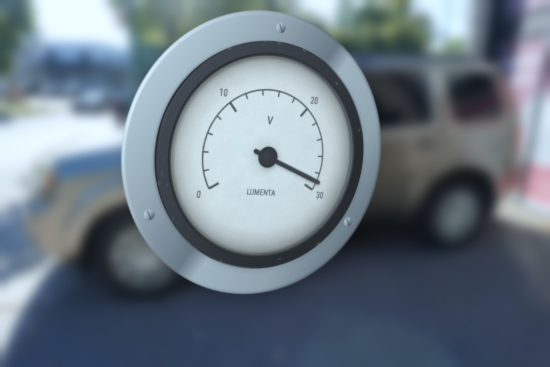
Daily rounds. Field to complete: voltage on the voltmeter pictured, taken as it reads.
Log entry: 29 V
